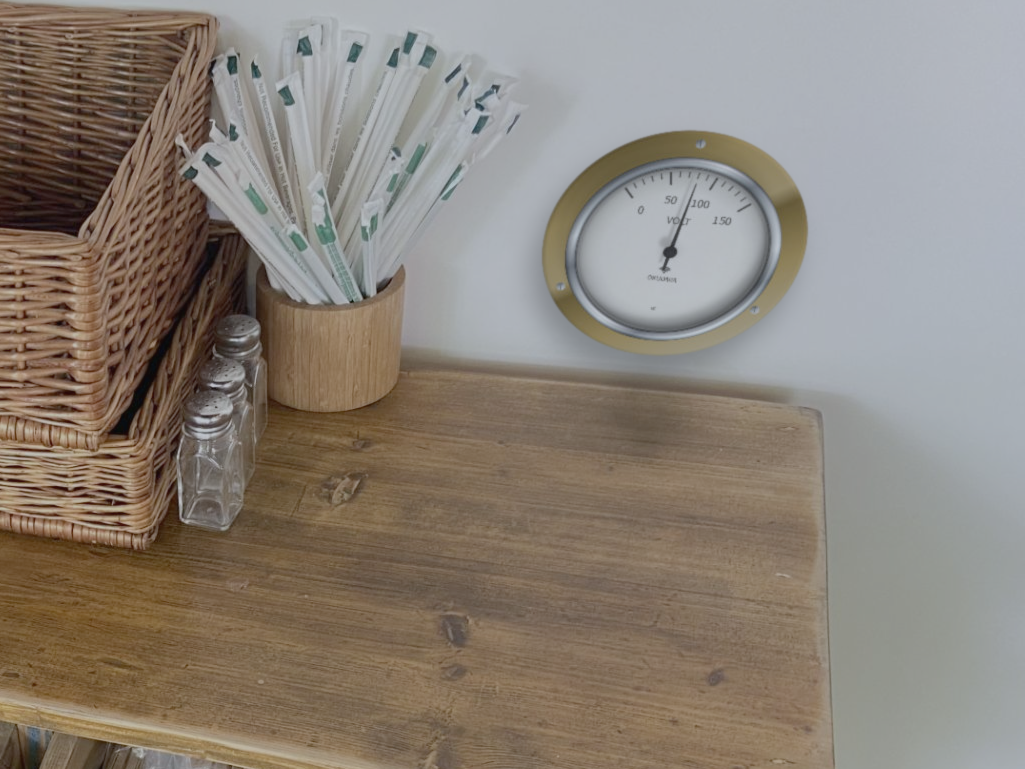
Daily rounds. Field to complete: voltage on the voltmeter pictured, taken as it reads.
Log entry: 80 V
